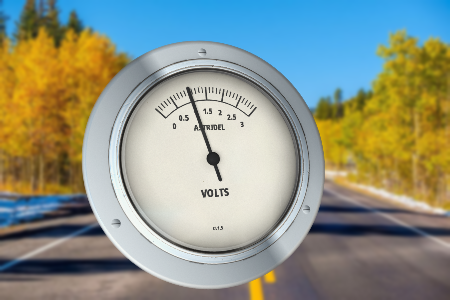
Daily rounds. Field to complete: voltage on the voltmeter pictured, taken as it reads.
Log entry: 1 V
